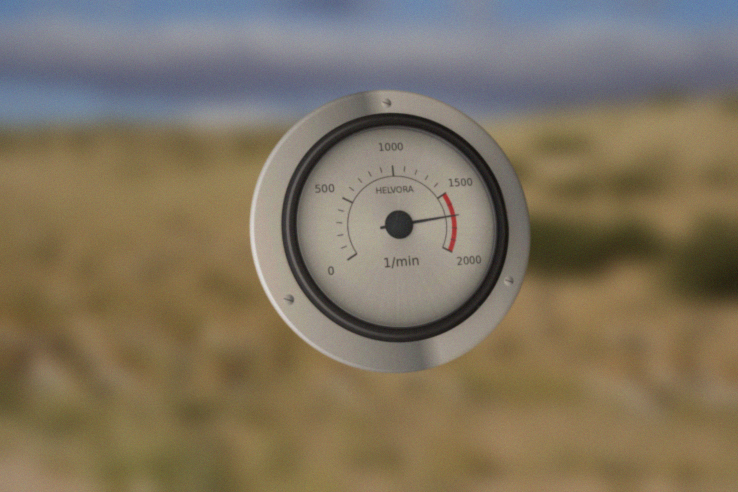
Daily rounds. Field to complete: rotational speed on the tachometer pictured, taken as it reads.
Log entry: 1700 rpm
